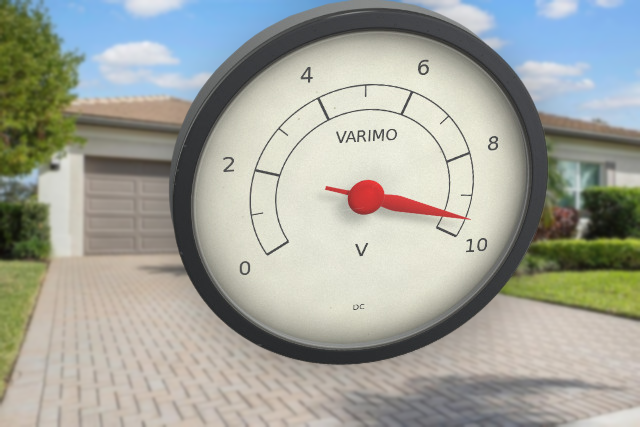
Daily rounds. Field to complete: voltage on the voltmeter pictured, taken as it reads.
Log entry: 9.5 V
